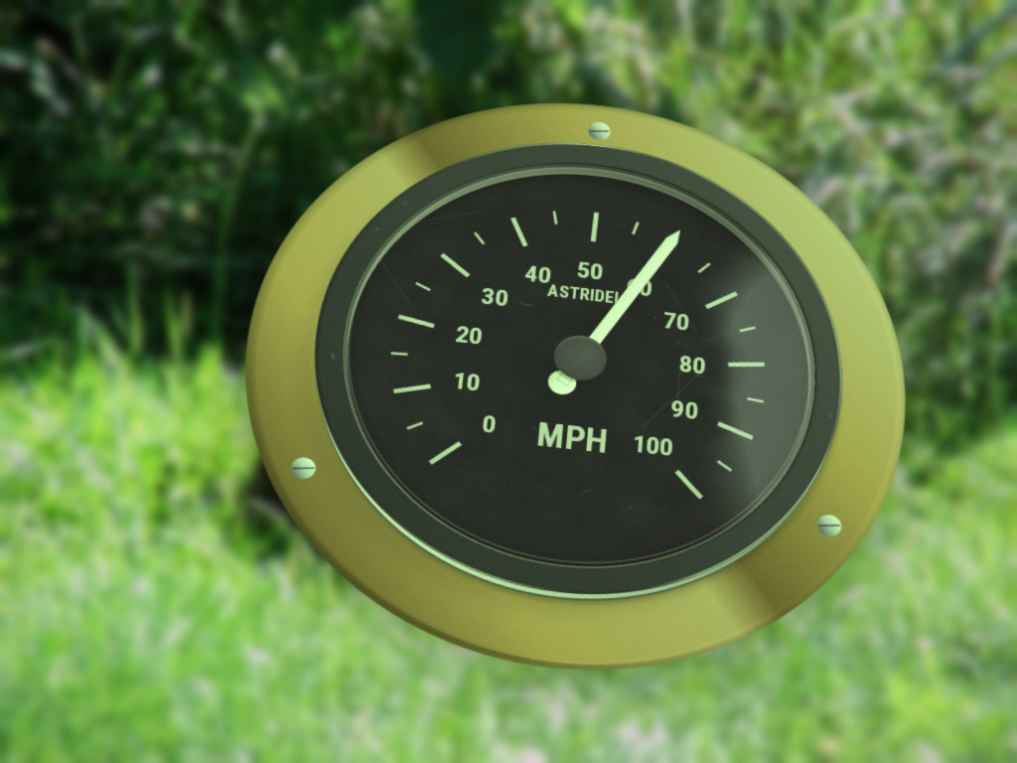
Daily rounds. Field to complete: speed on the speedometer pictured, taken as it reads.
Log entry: 60 mph
